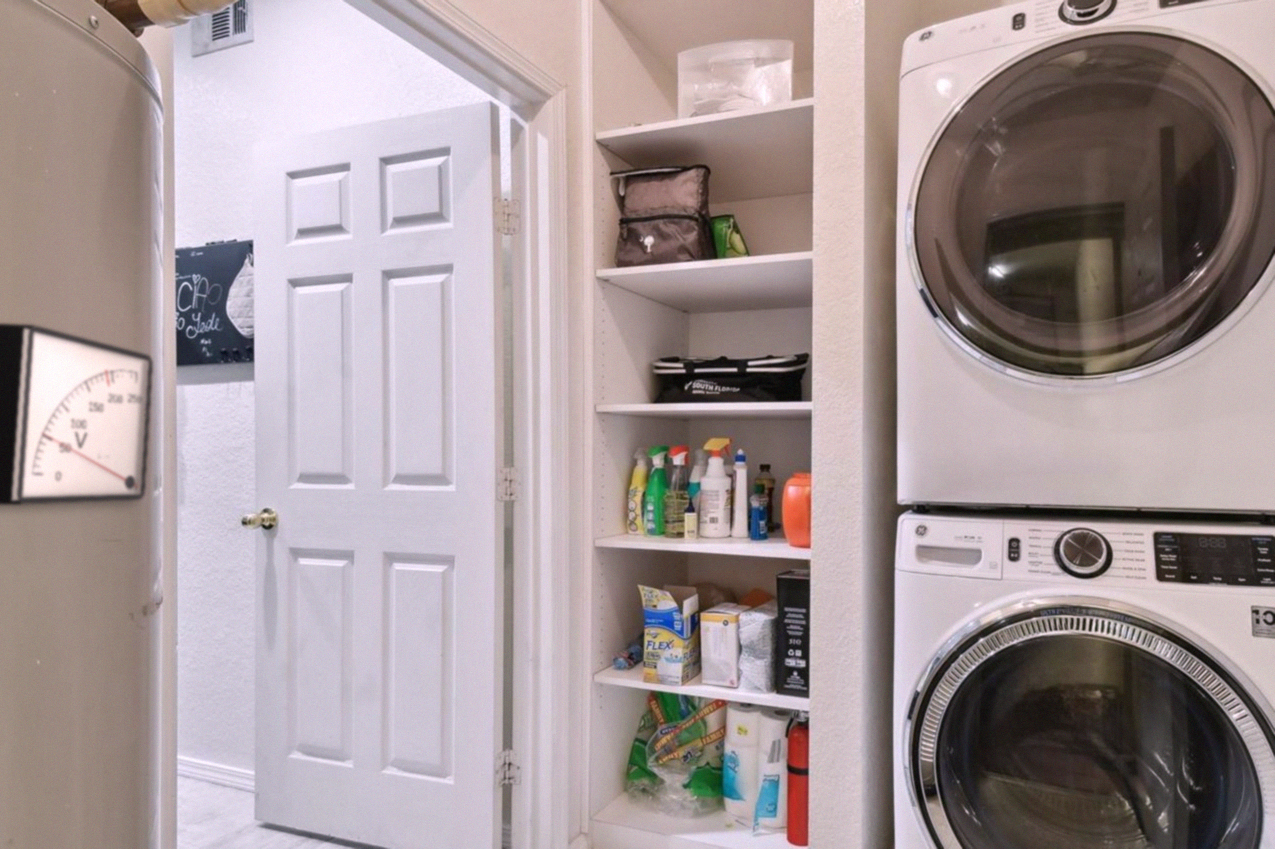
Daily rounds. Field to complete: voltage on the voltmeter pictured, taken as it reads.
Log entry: 50 V
